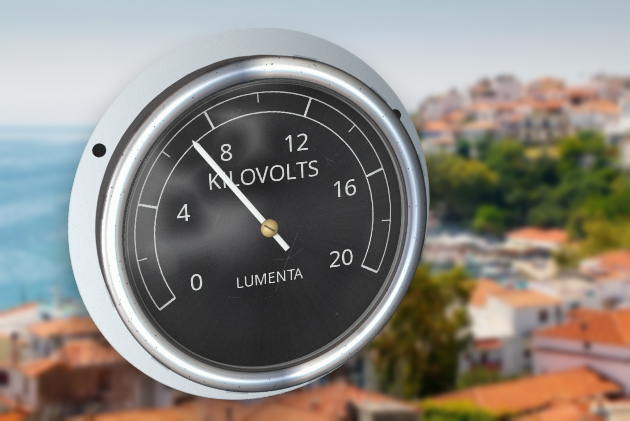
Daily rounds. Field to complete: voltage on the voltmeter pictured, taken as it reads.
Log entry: 7 kV
